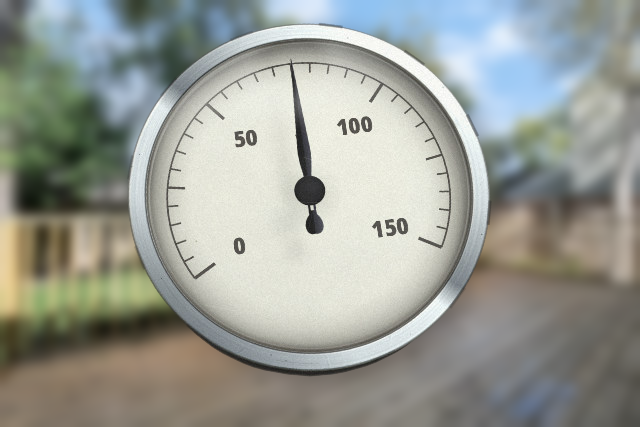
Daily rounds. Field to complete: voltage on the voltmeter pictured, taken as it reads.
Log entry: 75 V
